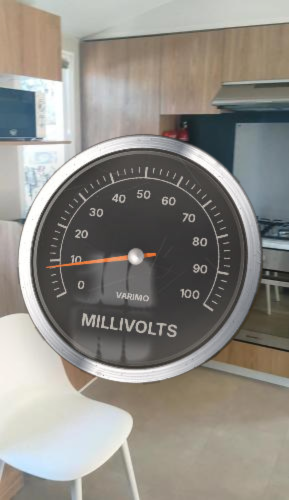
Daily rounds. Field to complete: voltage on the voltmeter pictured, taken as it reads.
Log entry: 8 mV
